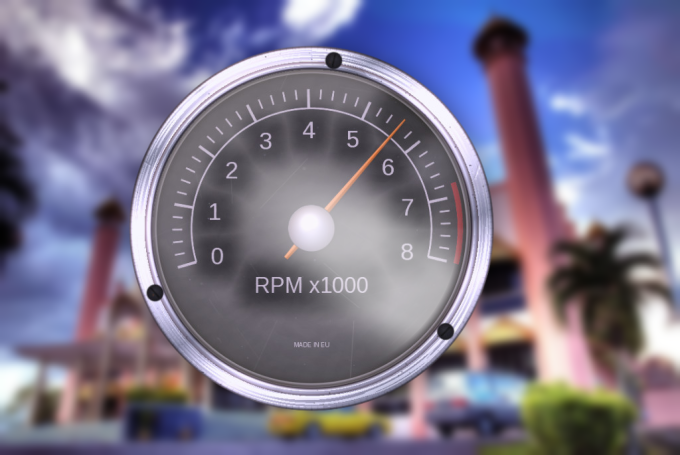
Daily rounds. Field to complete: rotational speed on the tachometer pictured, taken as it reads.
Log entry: 5600 rpm
